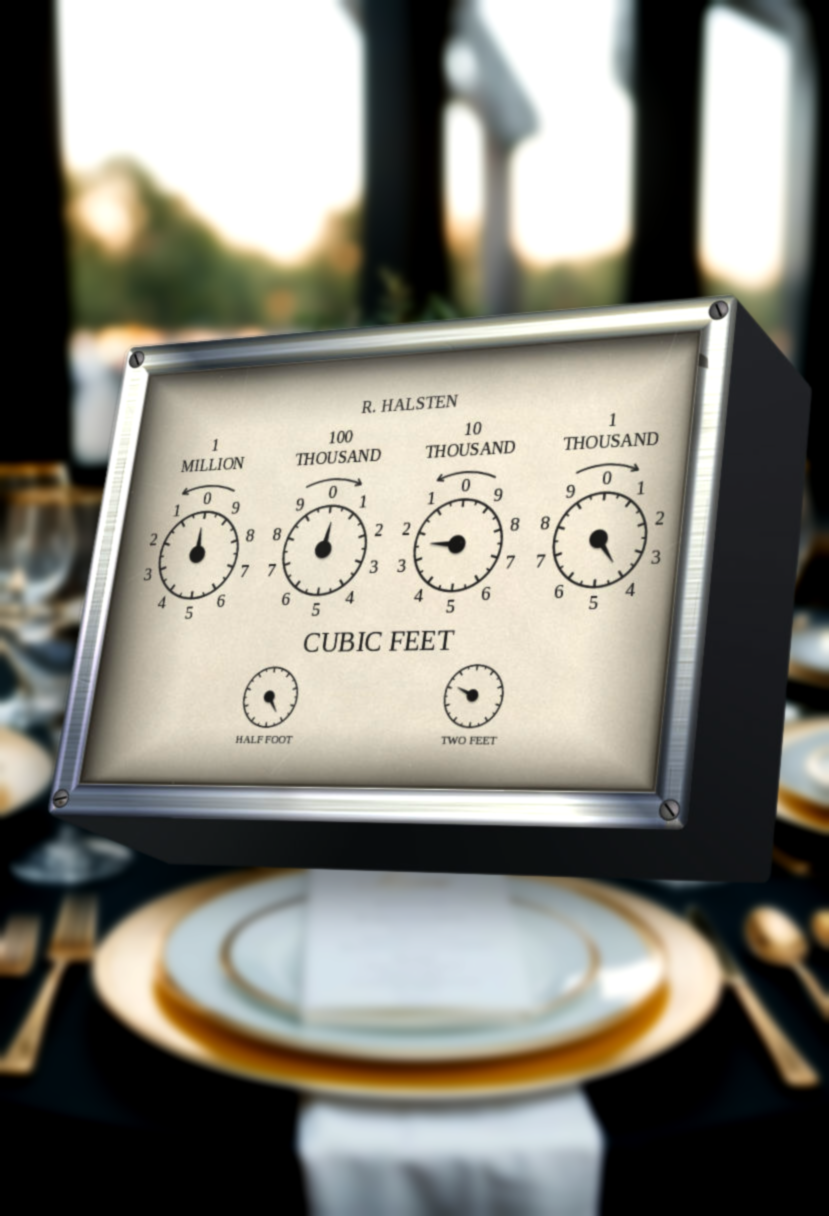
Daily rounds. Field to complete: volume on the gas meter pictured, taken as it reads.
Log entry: 2400 ft³
